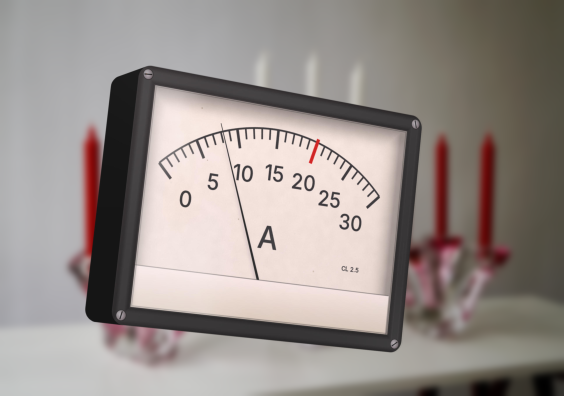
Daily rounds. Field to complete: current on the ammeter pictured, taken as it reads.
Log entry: 8 A
